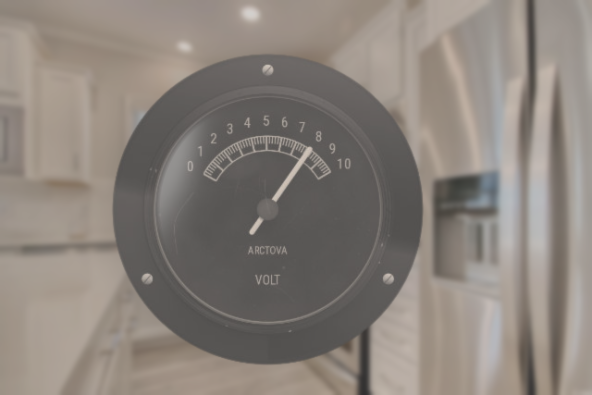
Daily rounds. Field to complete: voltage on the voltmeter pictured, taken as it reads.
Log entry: 8 V
